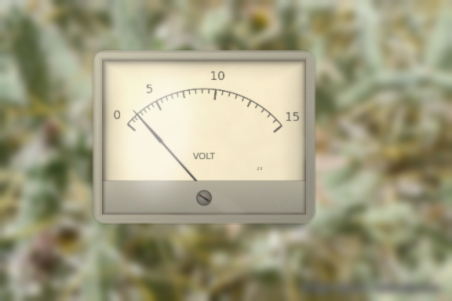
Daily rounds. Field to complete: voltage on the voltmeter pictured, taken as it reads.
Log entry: 2.5 V
